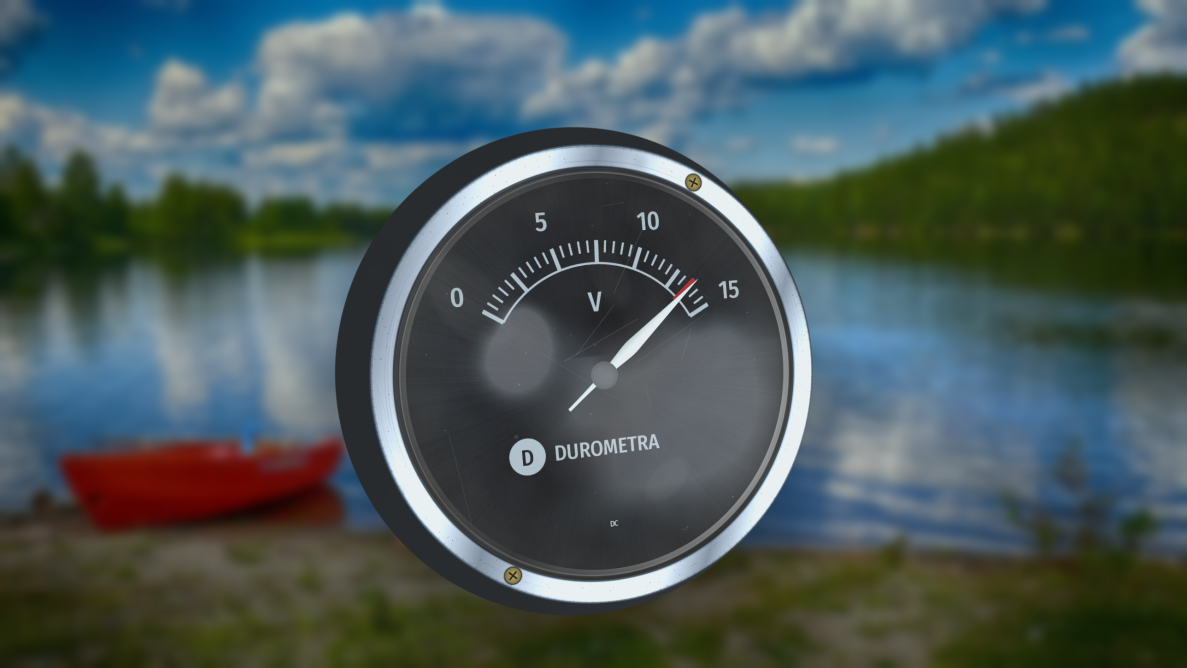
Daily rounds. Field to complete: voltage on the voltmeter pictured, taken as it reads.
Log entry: 13.5 V
